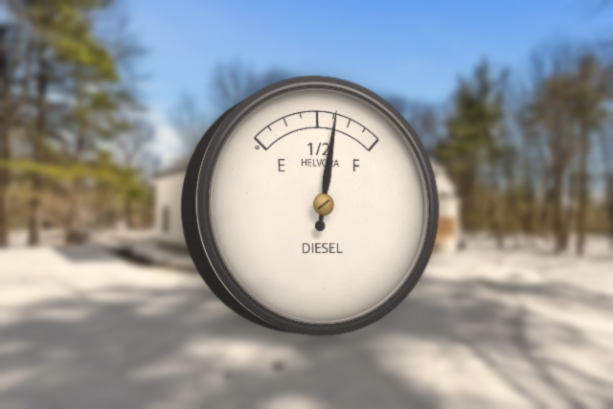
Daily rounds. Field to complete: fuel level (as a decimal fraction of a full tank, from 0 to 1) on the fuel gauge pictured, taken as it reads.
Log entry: 0.625
